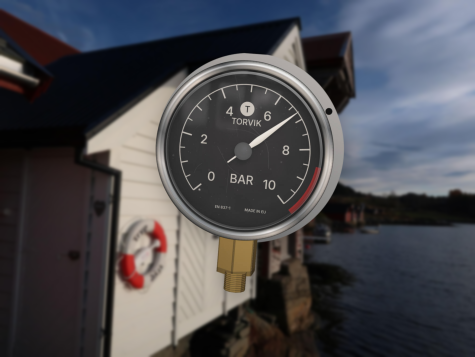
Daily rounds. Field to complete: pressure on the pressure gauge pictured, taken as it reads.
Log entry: 6.75 bar
